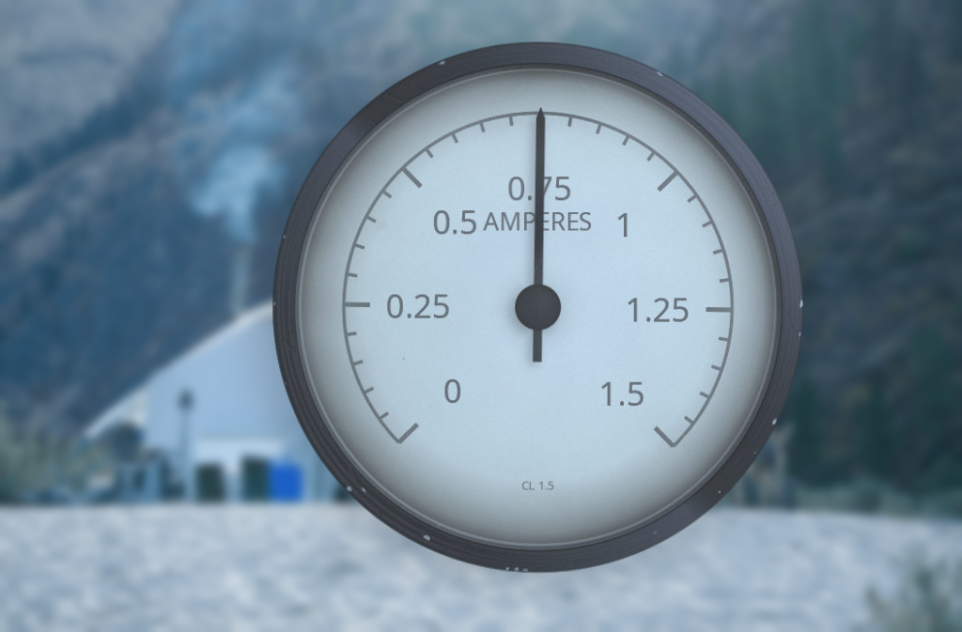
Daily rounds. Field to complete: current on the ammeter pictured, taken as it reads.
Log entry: 0.75 A
